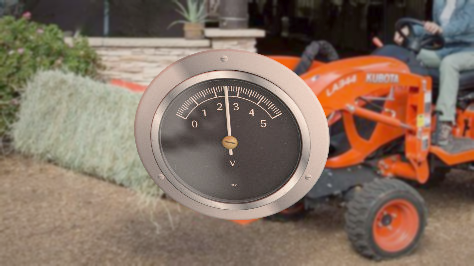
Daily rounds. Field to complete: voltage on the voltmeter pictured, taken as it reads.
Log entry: 2.5 V
